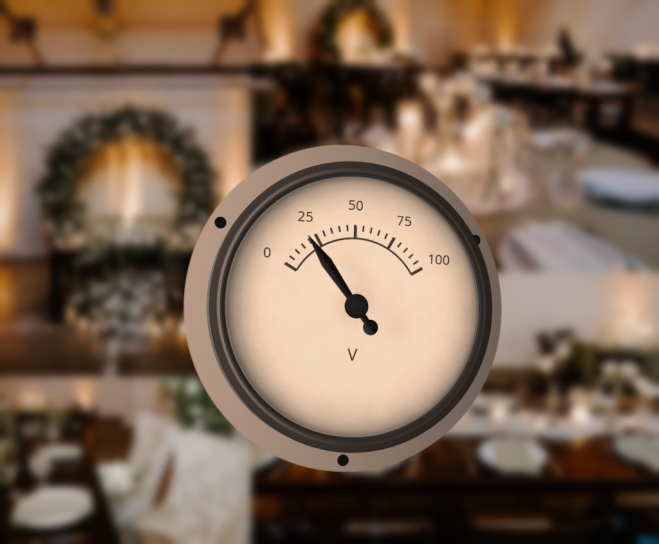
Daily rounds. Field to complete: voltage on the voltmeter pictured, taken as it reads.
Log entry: 20 V
